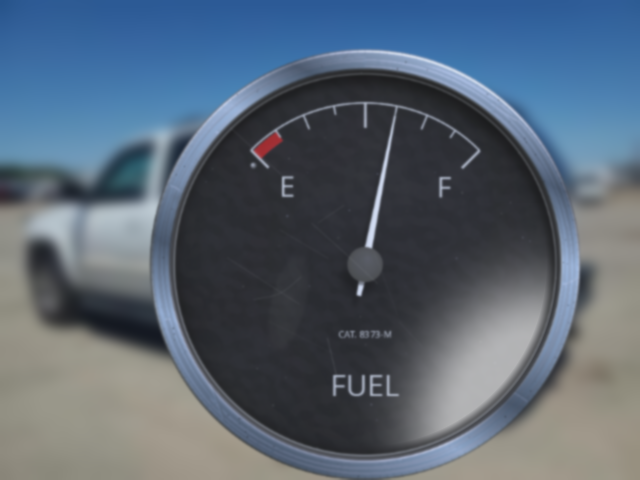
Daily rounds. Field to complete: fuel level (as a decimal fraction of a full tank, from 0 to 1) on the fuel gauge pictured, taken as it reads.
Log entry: 0.625
